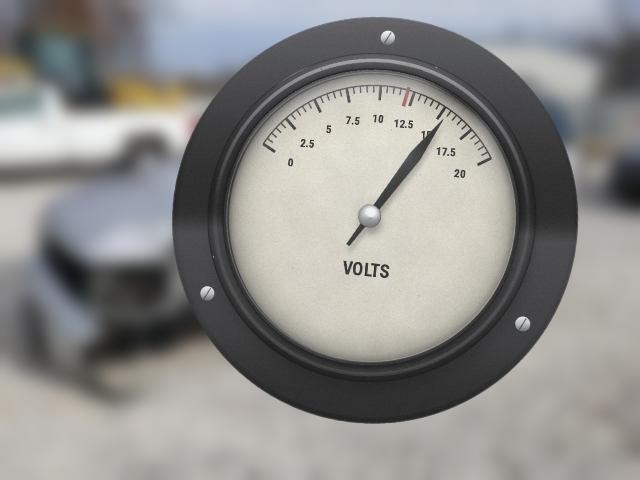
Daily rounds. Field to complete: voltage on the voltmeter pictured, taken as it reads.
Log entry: 15.5 V
